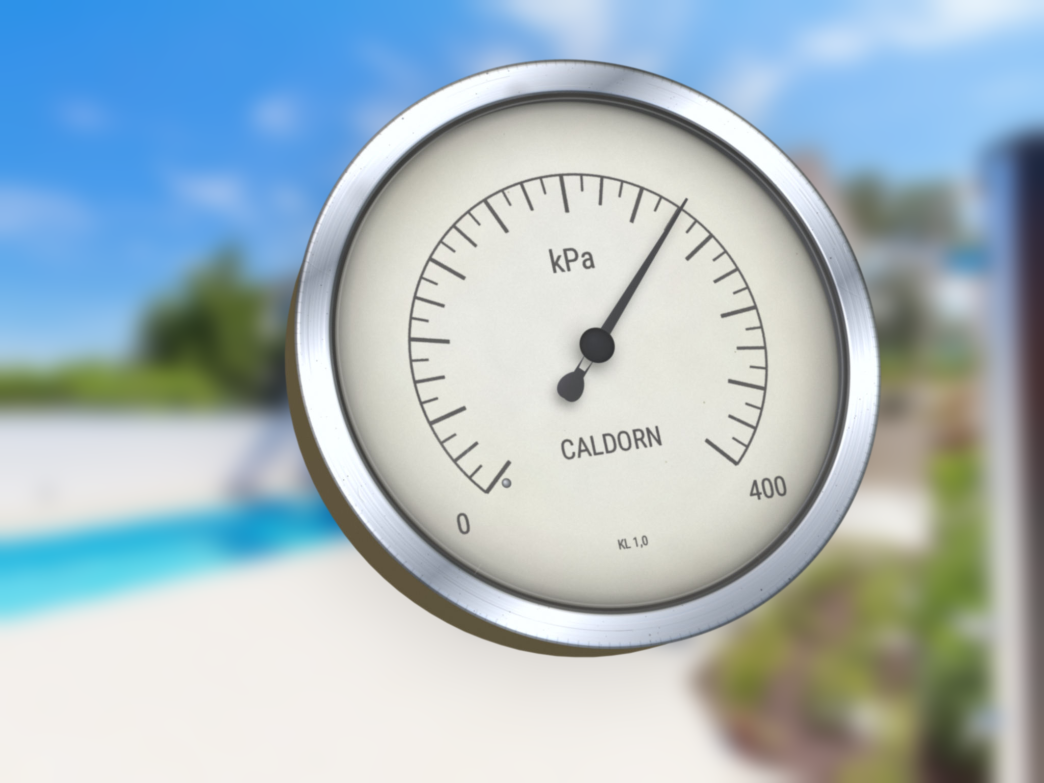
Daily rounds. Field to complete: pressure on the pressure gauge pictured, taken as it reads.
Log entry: 260 kPa
